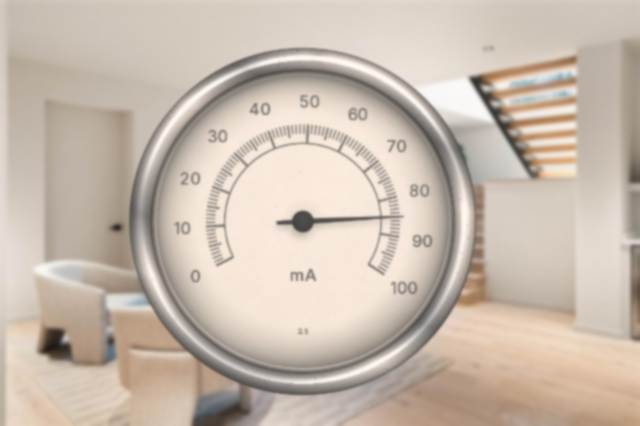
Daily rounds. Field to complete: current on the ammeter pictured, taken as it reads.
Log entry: 85 mA
